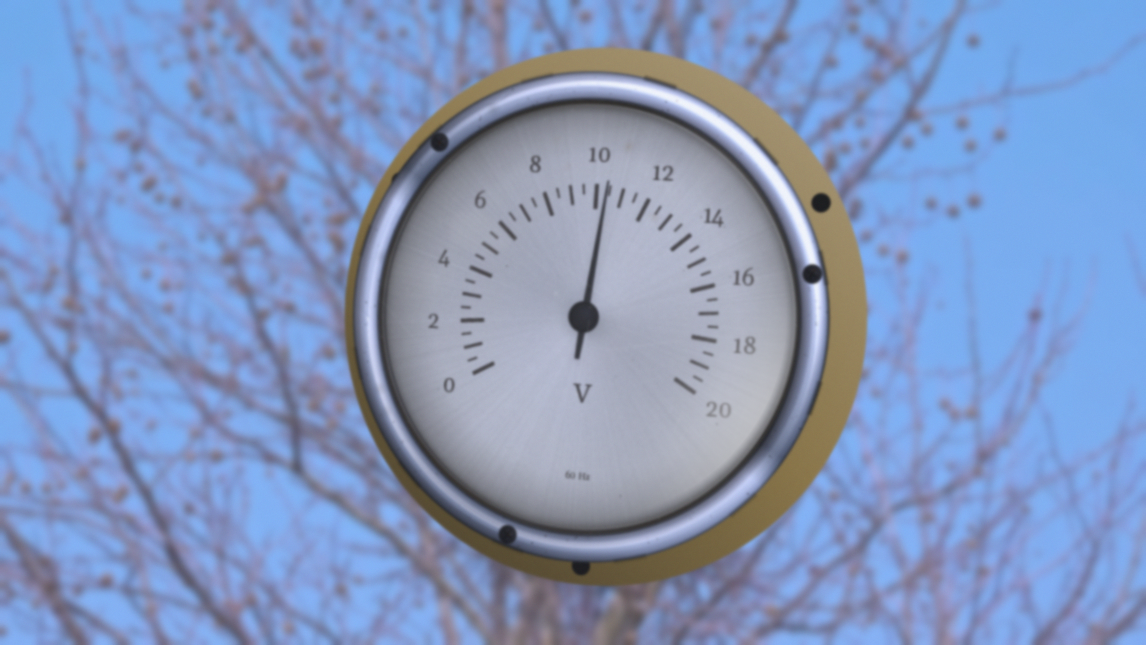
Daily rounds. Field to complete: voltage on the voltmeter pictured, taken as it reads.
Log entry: 10.5 V
